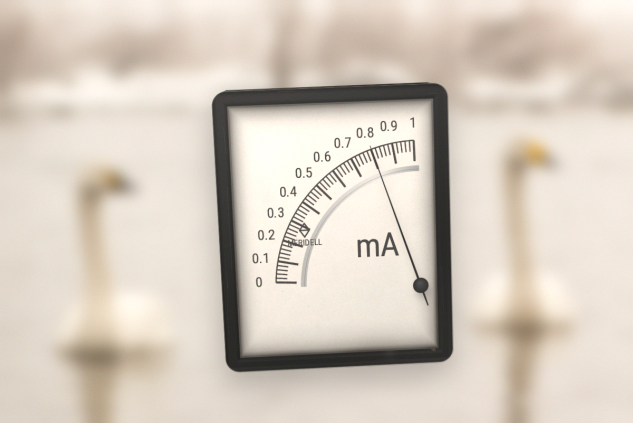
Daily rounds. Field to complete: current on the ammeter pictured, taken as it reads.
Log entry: 0.8 mA
